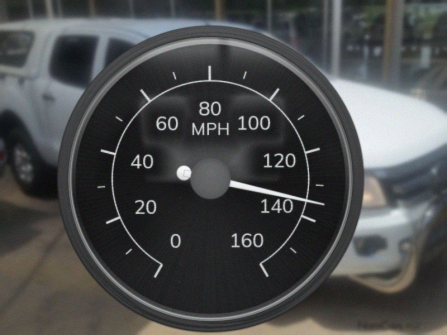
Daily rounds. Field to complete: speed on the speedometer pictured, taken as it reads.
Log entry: 135 mph
